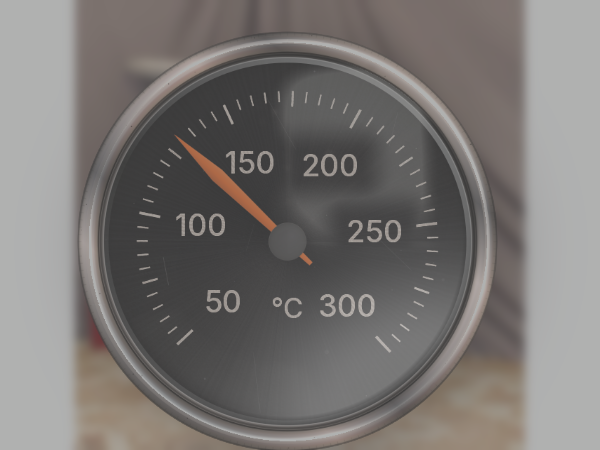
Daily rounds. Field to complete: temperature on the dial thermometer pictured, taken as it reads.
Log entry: 130 °C
